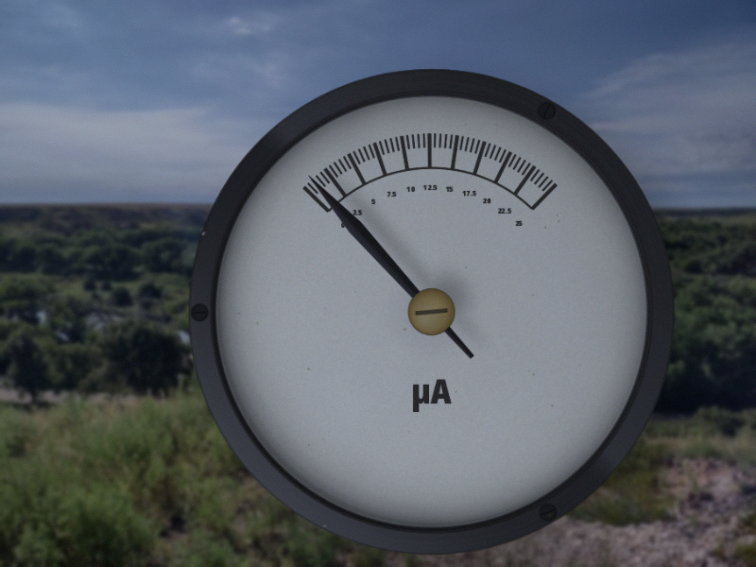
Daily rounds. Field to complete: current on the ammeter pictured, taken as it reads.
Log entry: 1 µA
